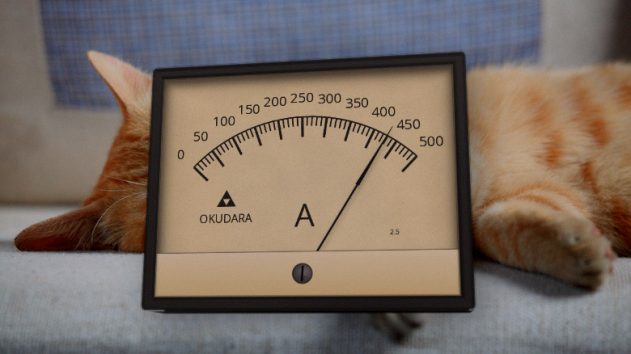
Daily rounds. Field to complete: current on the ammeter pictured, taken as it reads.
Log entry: 430 A
